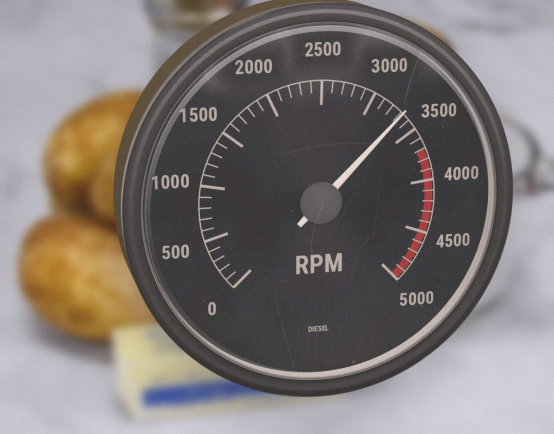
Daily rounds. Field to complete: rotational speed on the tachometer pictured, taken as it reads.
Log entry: 3300 rpm
